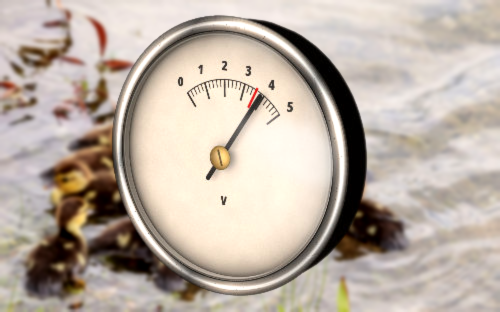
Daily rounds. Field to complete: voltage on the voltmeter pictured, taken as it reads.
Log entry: 4 V
